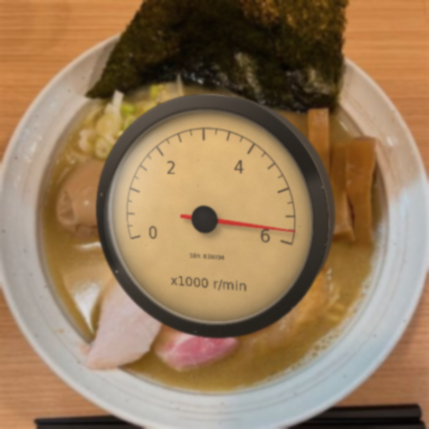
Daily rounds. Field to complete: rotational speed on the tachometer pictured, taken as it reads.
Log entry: 5750 rpm
